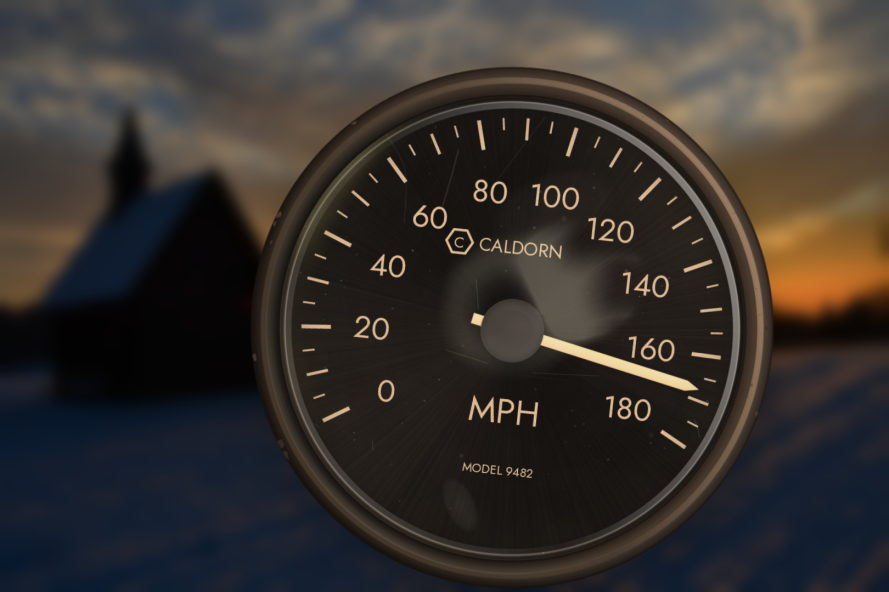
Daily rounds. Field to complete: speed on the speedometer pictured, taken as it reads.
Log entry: 167.5 mph
